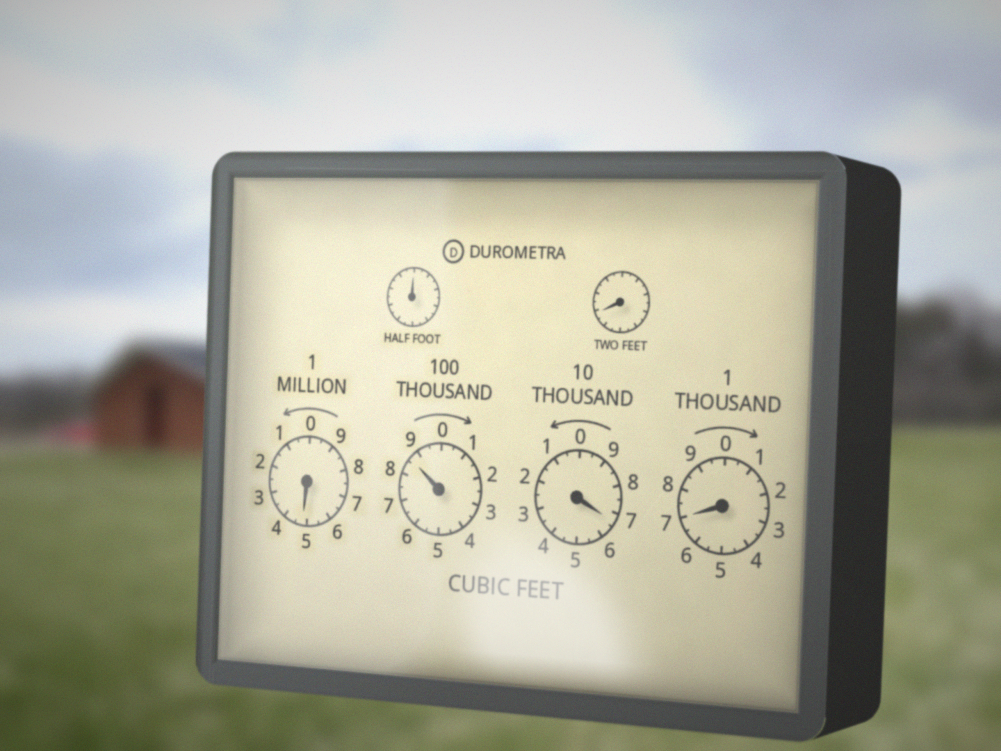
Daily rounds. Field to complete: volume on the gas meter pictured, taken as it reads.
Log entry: 486700 ft³
